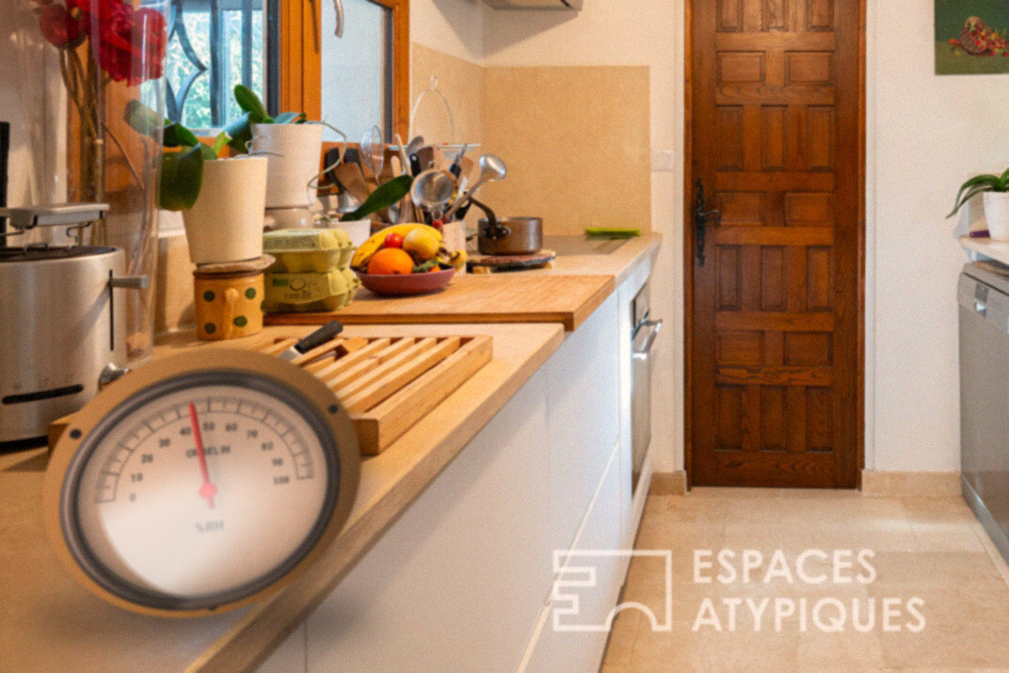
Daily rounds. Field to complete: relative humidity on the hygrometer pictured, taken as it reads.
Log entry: 45 %
